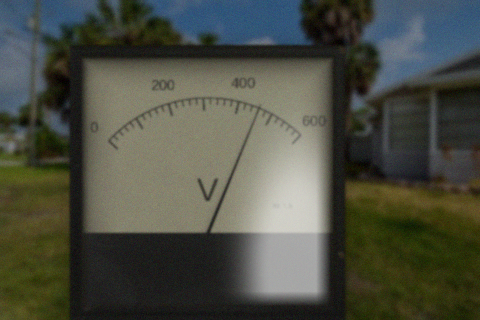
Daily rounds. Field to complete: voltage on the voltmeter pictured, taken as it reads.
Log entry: 460 V
